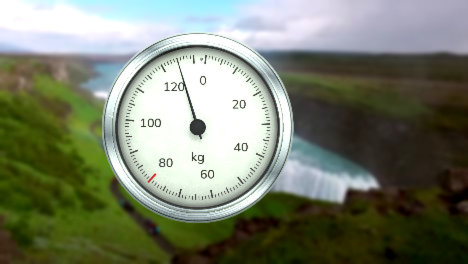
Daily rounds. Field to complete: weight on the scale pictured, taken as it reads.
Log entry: 125 kg
